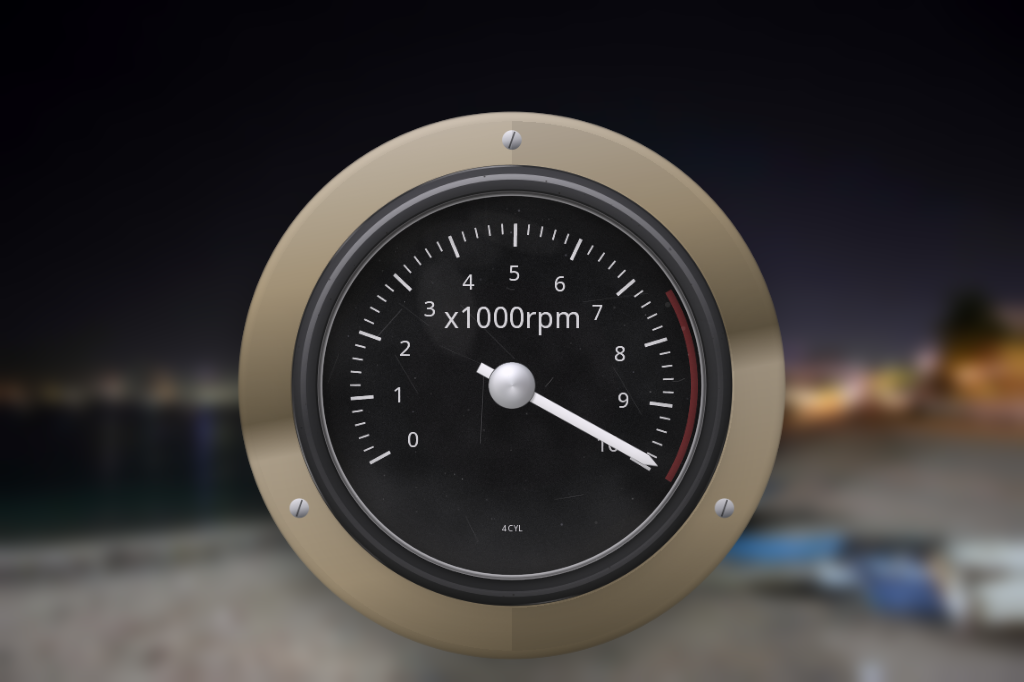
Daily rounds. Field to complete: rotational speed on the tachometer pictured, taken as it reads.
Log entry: 9900 rpm
